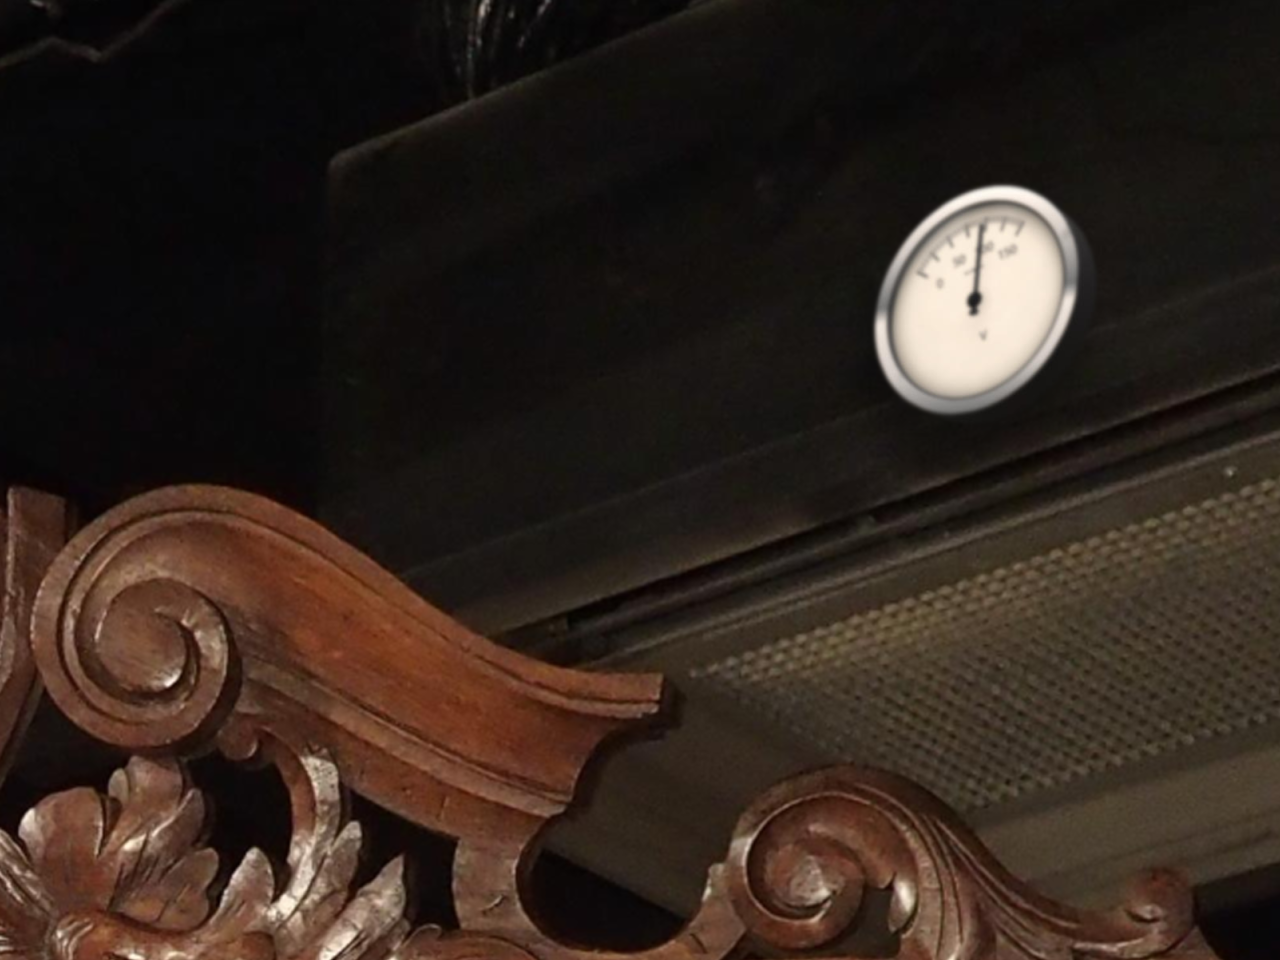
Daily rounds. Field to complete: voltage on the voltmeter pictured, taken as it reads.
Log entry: 100 V
